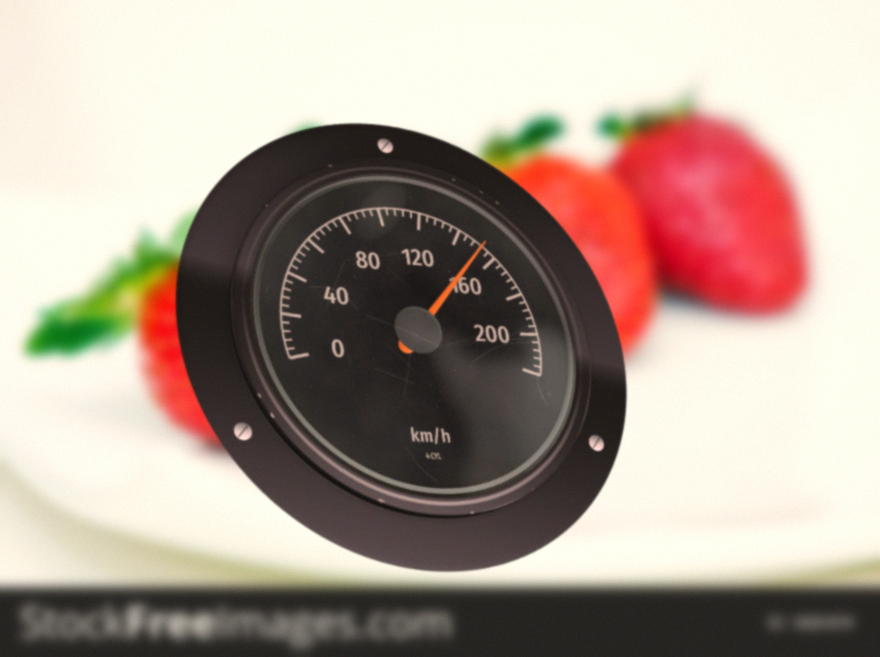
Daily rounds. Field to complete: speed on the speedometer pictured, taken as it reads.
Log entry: 152 km/h
